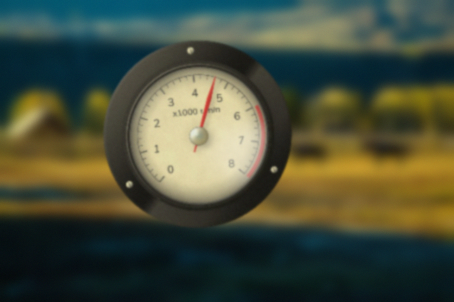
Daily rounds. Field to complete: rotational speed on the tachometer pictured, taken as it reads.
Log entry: 4600 rpm
